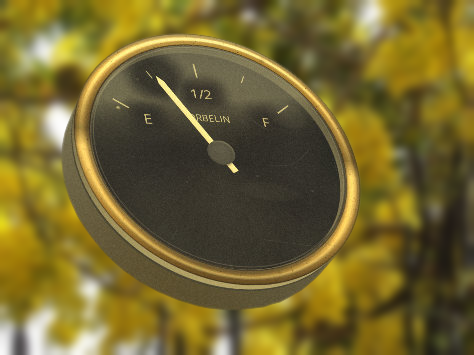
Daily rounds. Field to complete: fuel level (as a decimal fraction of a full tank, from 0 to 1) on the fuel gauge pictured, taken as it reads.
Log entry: 0.25
